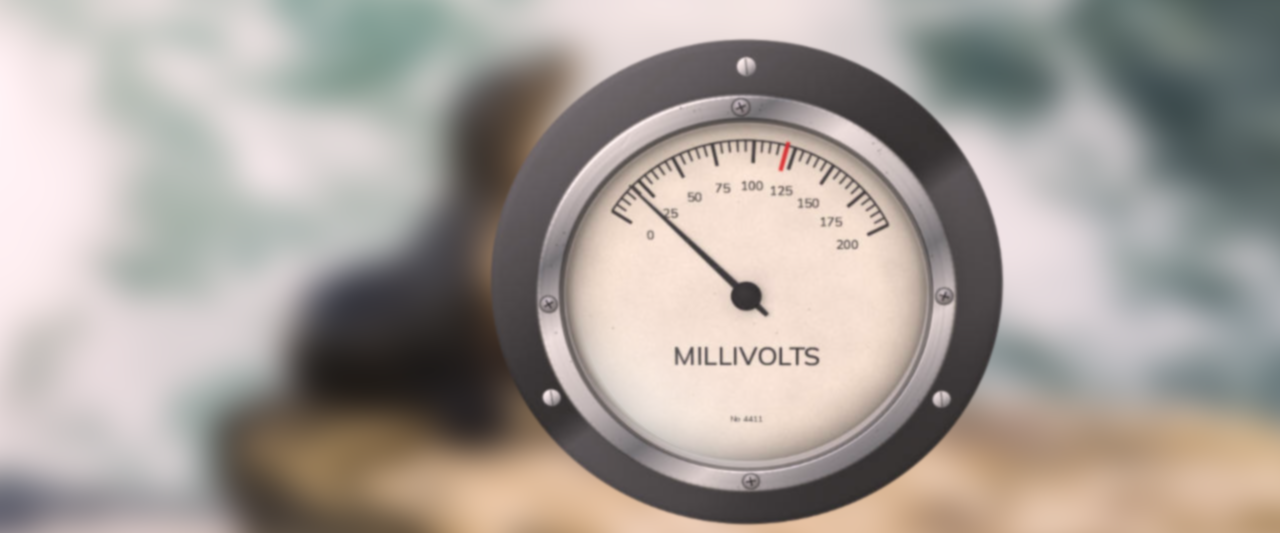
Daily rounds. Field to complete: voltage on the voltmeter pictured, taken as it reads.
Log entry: 20 mV
